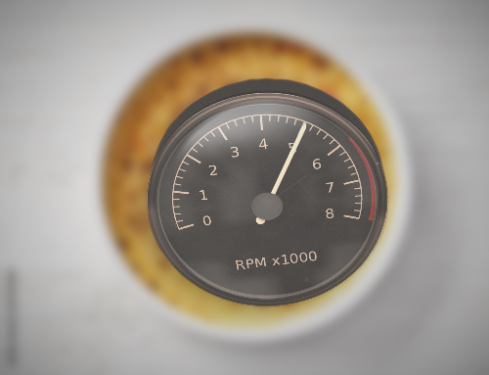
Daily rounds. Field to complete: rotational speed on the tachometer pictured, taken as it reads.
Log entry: 5000 rpm
